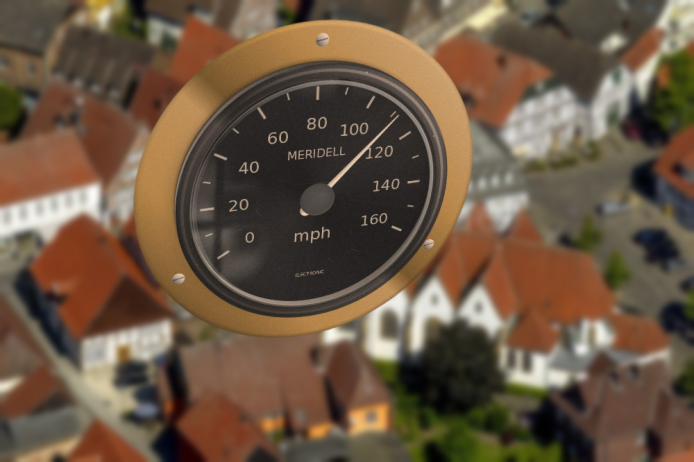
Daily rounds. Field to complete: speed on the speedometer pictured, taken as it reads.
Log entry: 110 mph
